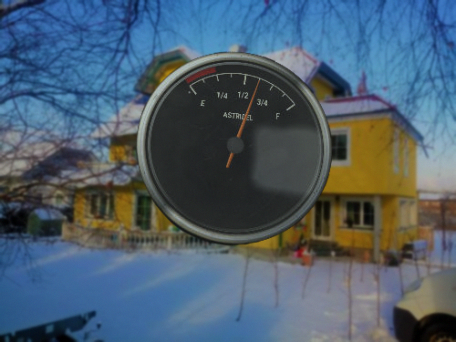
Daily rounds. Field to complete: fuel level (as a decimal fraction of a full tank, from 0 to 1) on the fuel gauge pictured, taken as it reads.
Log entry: 0.625
